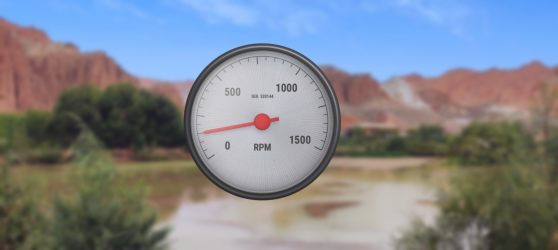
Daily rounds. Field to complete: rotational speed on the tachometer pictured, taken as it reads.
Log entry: 150 rpm
